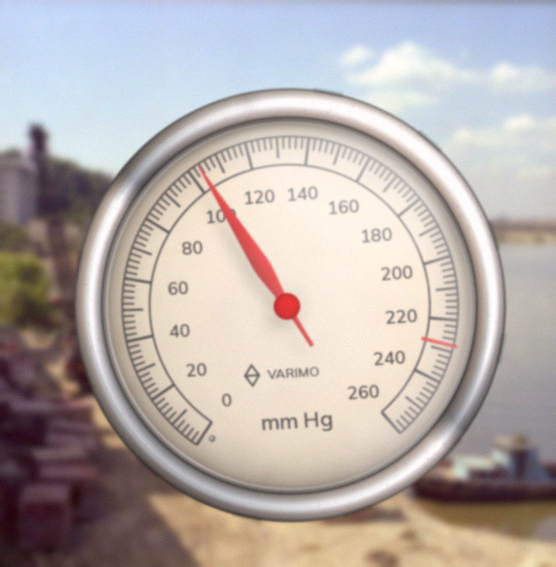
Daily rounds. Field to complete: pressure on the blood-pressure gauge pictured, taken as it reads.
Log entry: 104 mmHg
